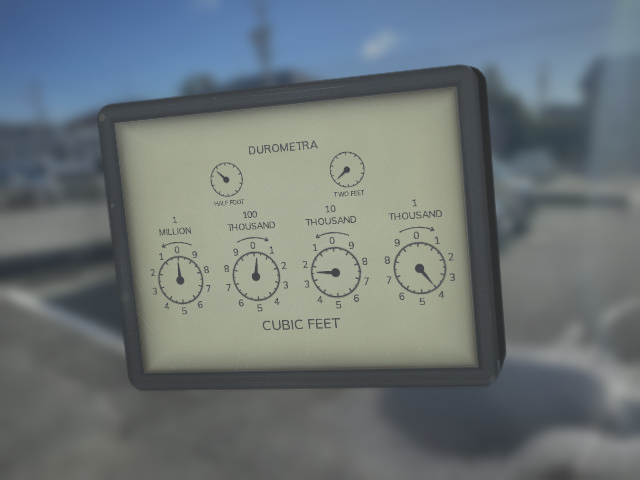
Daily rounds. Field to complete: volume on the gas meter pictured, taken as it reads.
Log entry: 2400 ft³
